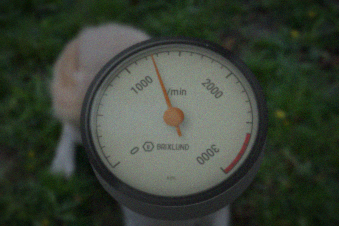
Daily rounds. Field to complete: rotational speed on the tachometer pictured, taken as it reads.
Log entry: 1250 rpm
